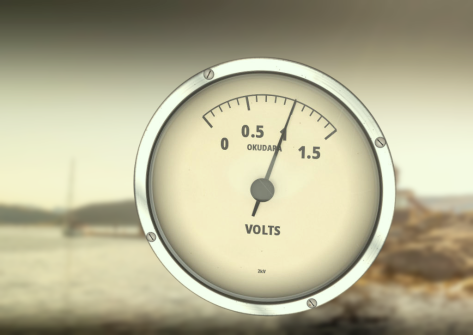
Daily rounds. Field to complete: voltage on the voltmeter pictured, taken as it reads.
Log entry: 1 V
